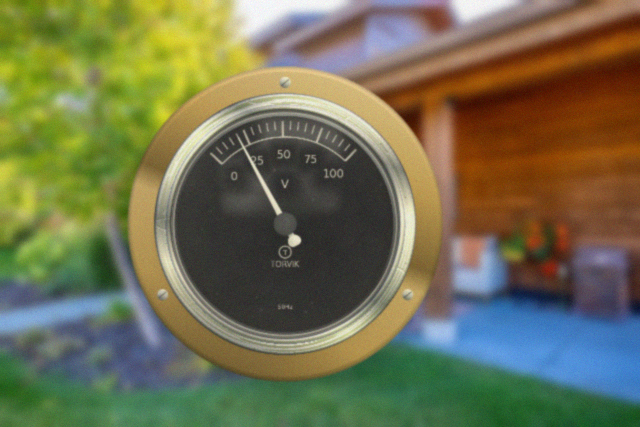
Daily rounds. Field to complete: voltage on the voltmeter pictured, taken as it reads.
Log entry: 20 V
